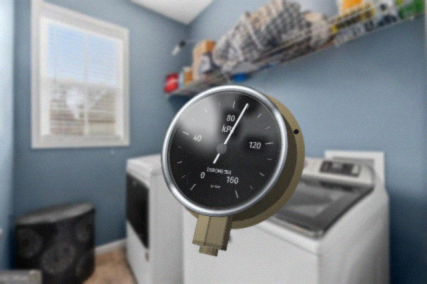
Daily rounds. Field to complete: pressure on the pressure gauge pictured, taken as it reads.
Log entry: 90 kPa
